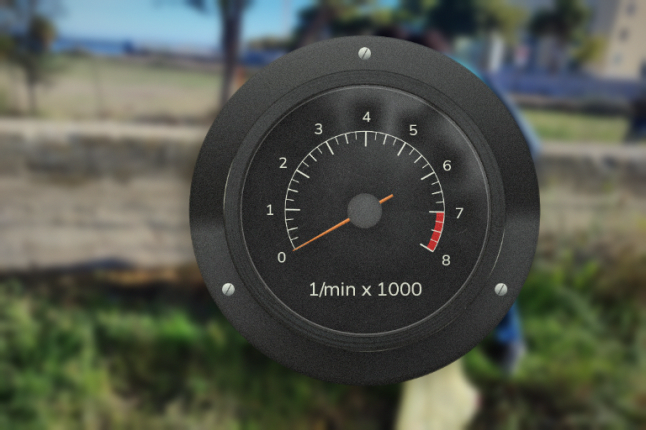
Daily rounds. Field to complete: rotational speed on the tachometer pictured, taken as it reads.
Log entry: 0 rpm
